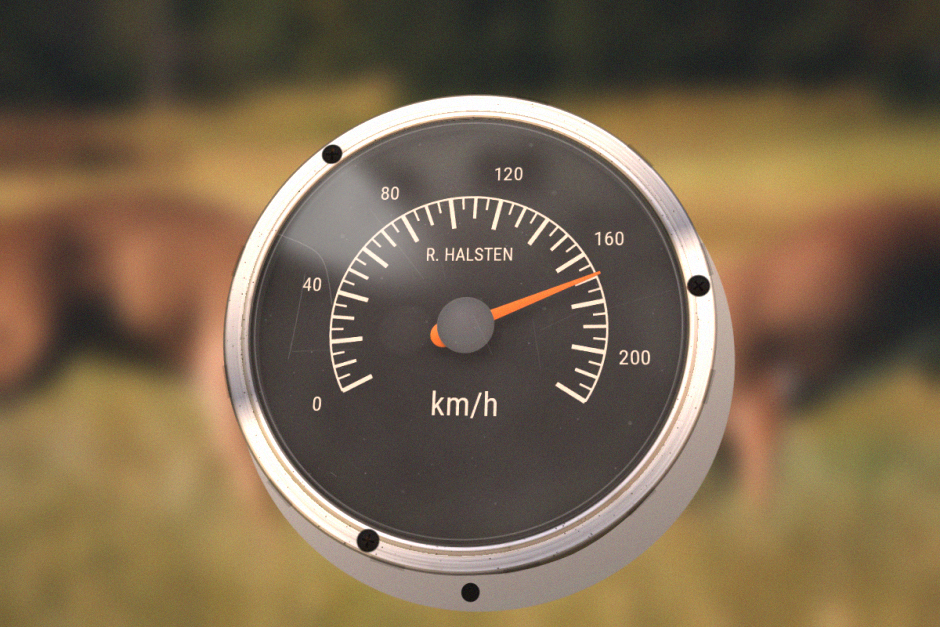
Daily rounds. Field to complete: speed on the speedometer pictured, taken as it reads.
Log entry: 170 km/h
